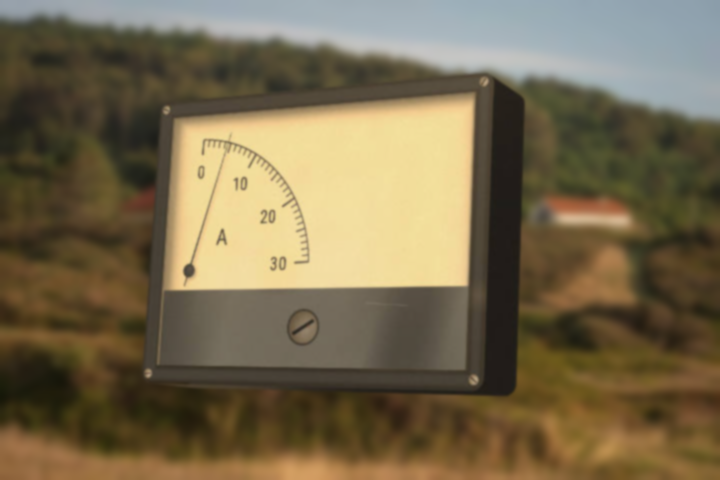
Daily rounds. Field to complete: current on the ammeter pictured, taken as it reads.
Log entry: 5 A
